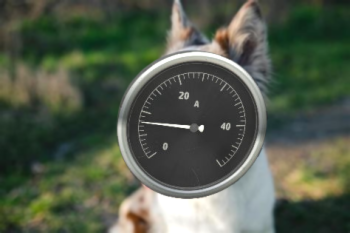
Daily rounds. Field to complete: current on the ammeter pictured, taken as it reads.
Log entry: 8 A
